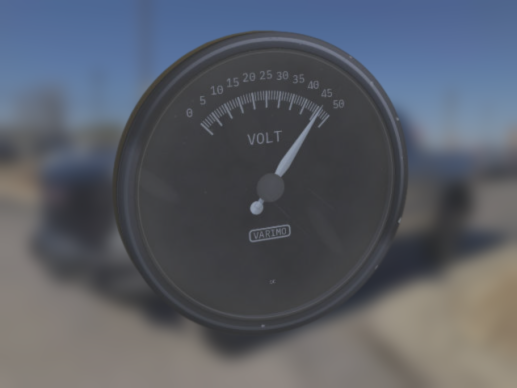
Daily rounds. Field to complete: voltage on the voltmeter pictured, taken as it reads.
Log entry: 45 V
